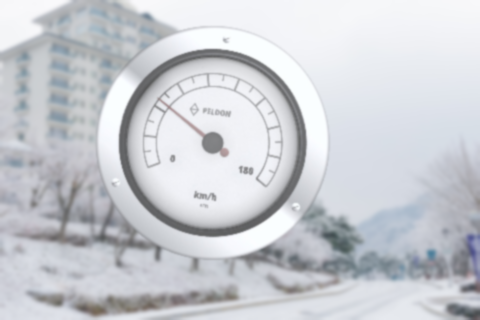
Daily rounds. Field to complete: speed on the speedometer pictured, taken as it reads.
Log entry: 45 km/h
